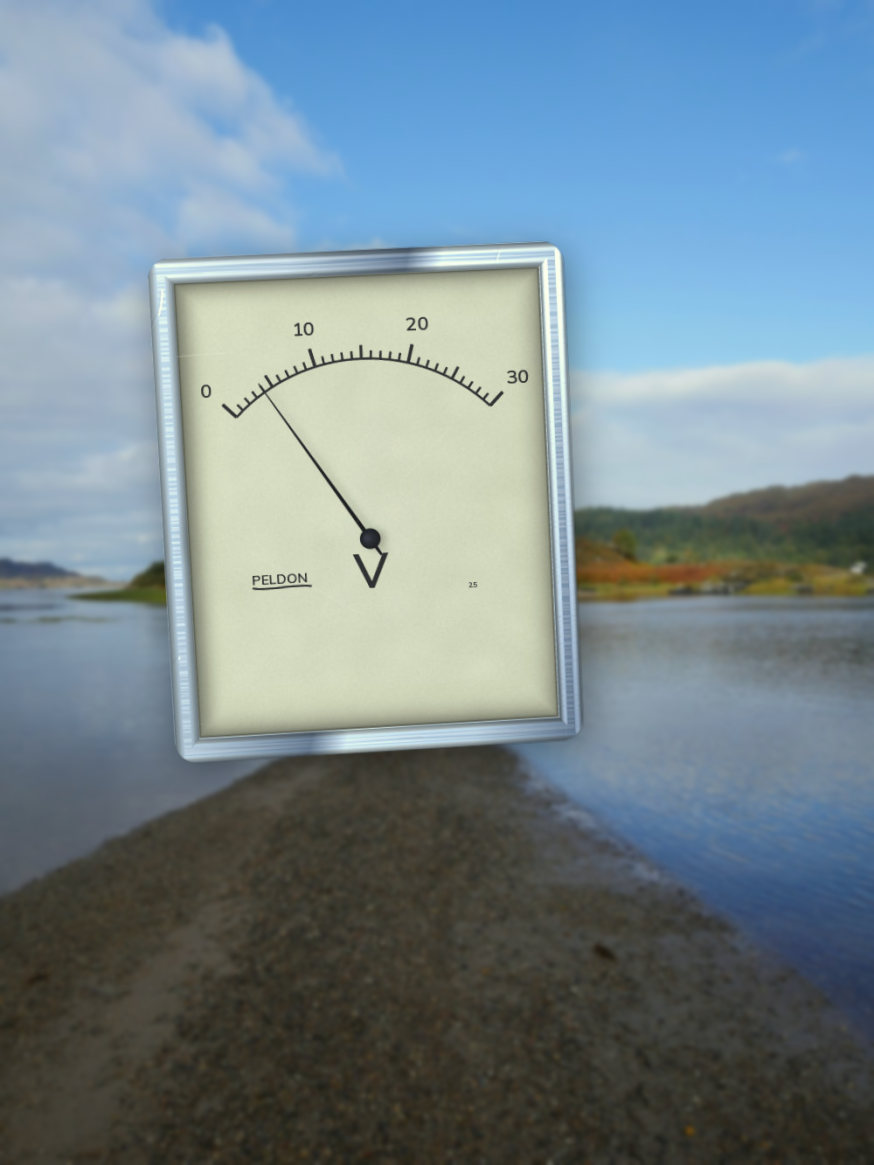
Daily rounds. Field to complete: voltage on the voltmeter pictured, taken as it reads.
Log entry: 4 V
